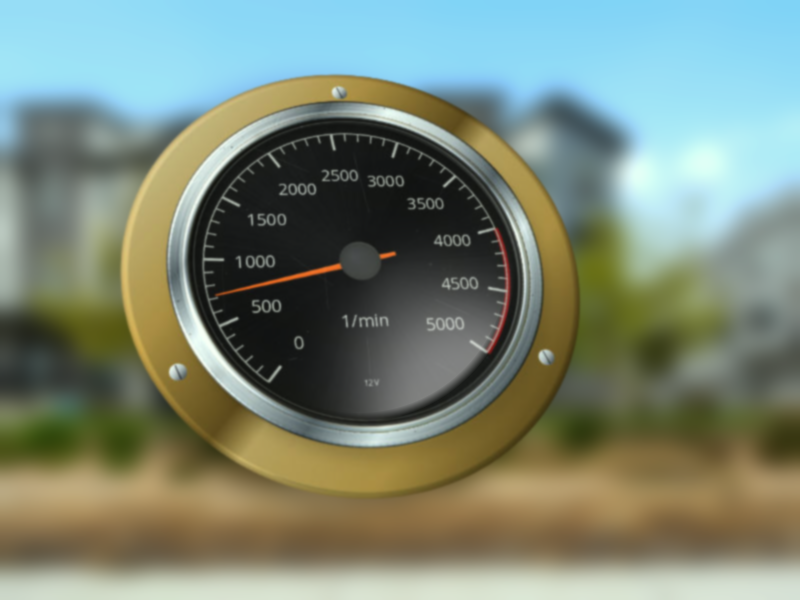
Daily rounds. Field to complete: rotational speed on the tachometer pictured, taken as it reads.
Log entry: 700 rpm
